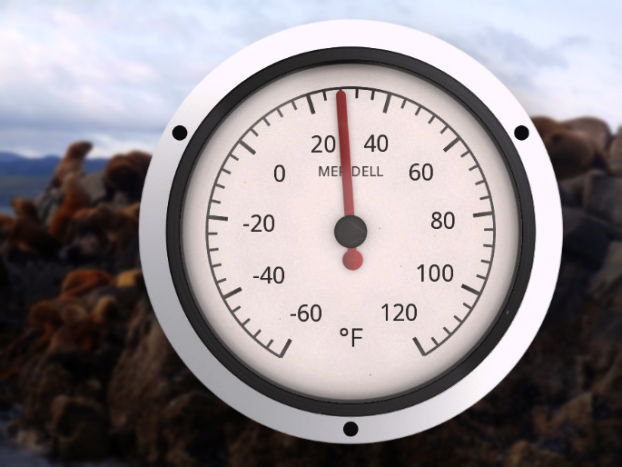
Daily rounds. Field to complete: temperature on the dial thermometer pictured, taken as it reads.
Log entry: 28 °F
